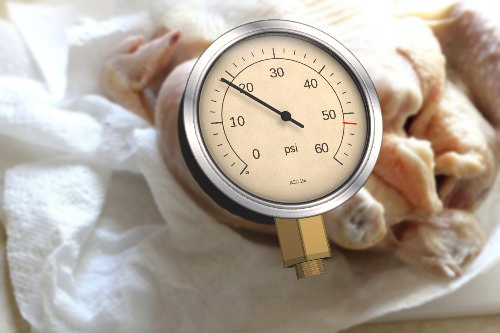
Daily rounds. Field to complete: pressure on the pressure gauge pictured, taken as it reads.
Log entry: 18 psi
